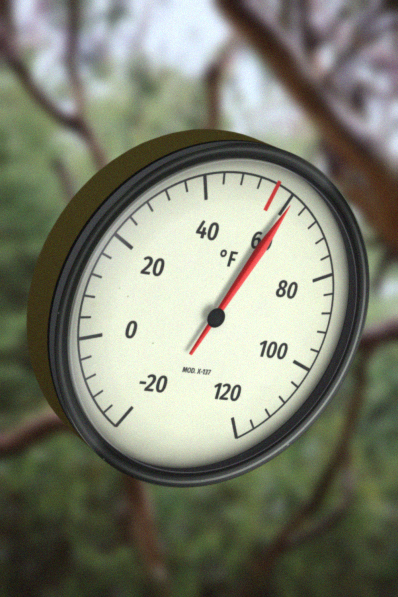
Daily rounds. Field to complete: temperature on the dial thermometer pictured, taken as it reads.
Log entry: 60 °F
